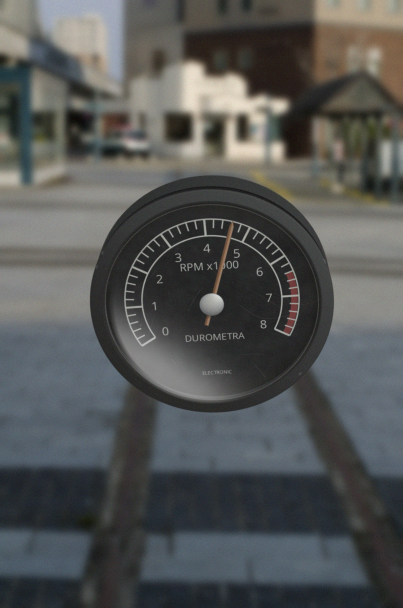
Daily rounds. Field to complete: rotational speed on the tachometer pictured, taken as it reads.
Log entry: 4600 rpm
